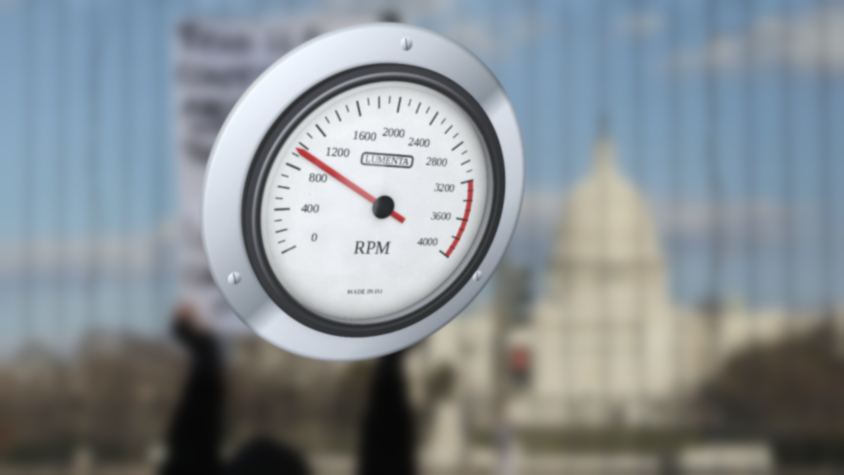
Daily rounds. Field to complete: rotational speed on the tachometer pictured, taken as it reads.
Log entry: 950 rpm
